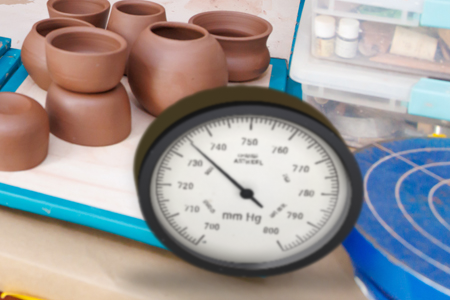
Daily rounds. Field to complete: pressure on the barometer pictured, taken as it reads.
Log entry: 735 mmHg
